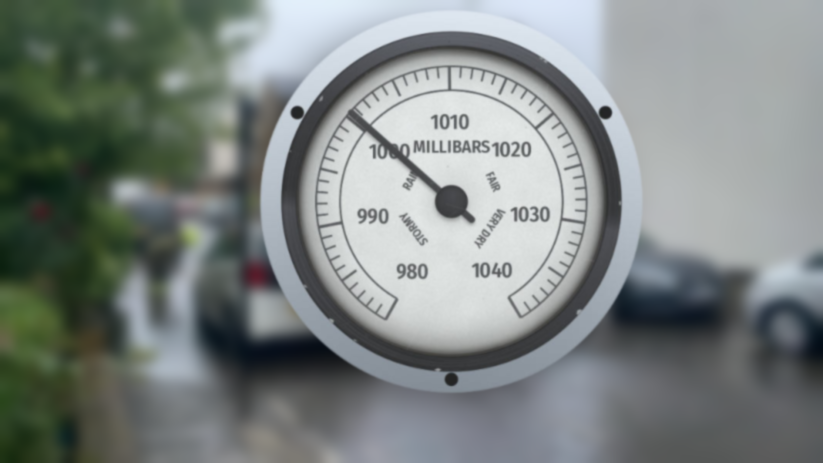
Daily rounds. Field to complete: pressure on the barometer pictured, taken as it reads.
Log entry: 1000.5 mbar
